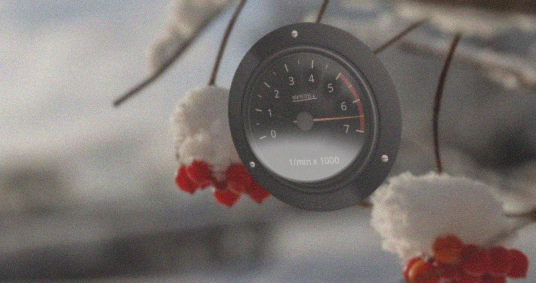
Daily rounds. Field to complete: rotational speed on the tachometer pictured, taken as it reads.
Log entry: 6500 rpm
